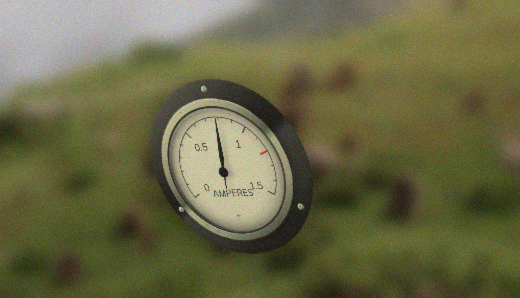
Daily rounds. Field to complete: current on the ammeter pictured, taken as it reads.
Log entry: 0.8 A
